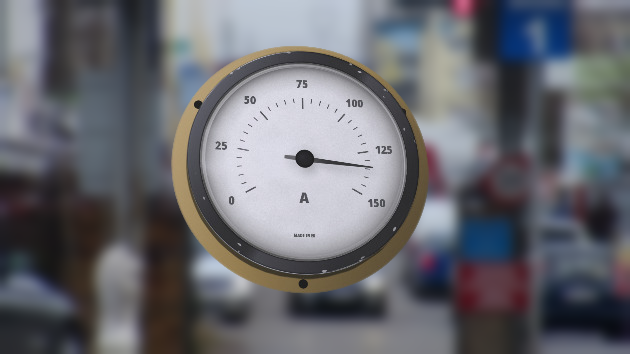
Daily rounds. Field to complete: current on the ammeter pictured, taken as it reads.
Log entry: 135 A
